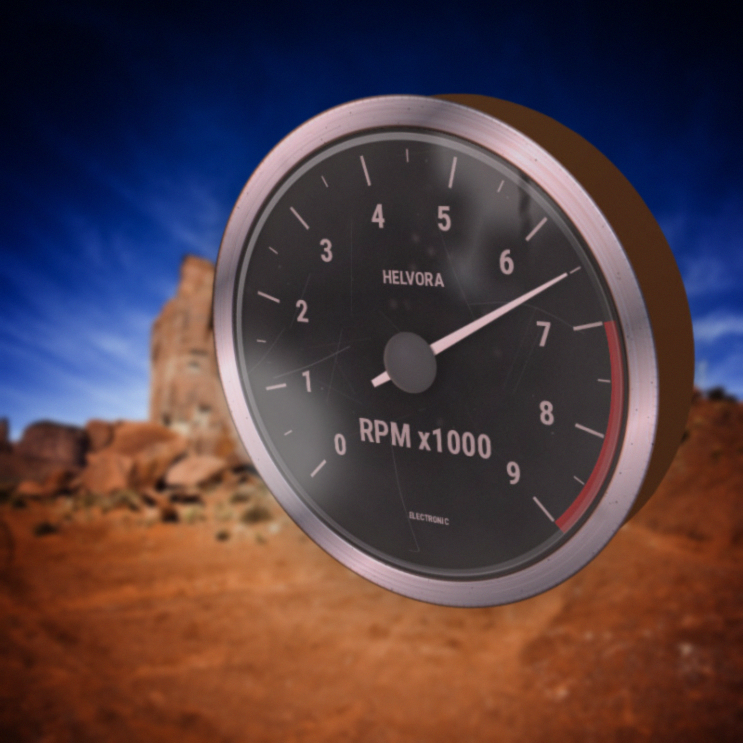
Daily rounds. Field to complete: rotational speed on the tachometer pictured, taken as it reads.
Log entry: 6500 rpm
